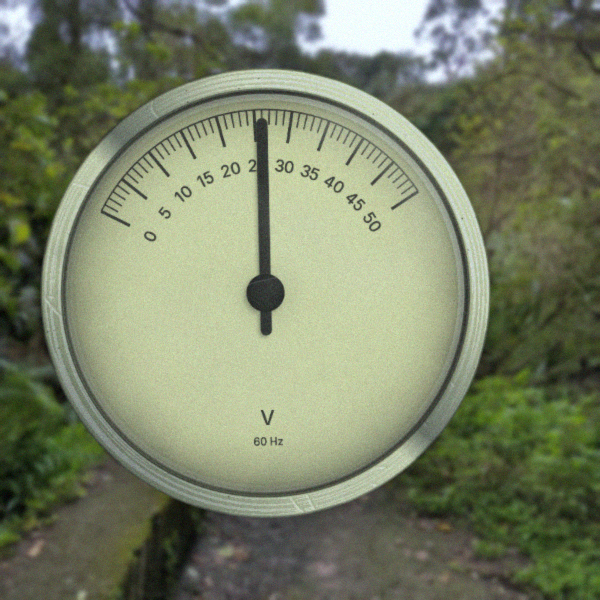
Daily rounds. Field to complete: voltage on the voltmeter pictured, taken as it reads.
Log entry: 26 V
